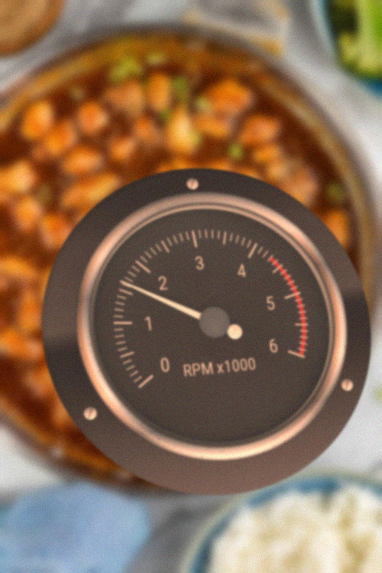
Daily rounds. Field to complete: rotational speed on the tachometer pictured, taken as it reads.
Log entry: 1600 rpm
